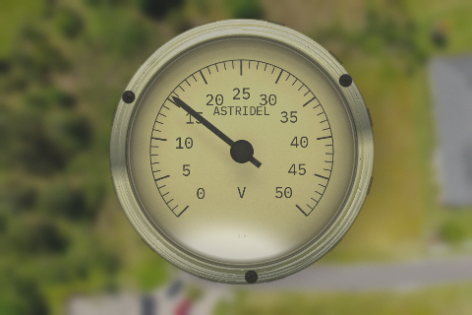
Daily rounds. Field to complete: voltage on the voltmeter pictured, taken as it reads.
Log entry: 15.5 V
